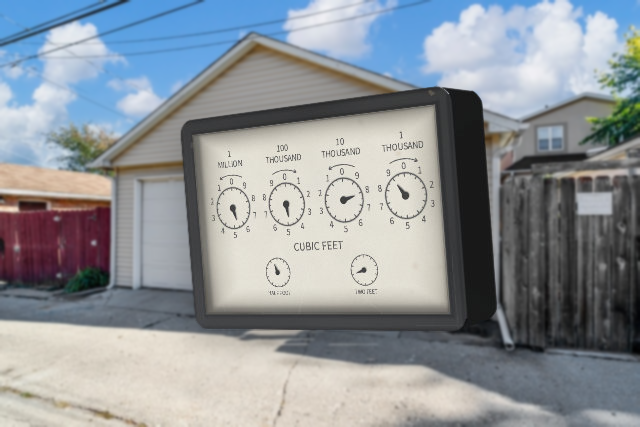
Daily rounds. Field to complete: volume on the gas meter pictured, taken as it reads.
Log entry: 547900 ft³
